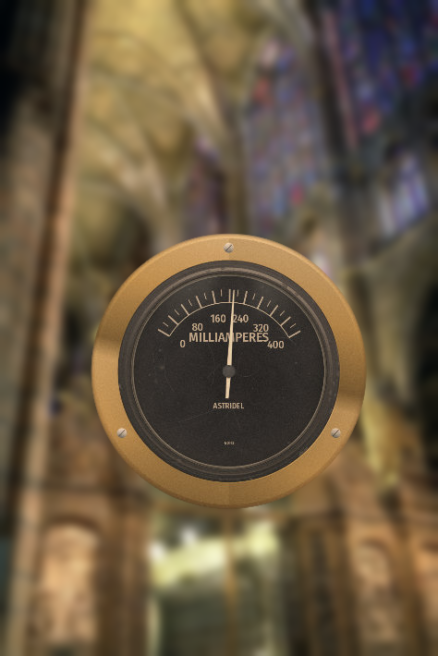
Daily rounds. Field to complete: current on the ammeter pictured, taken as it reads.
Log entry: 210 mA
